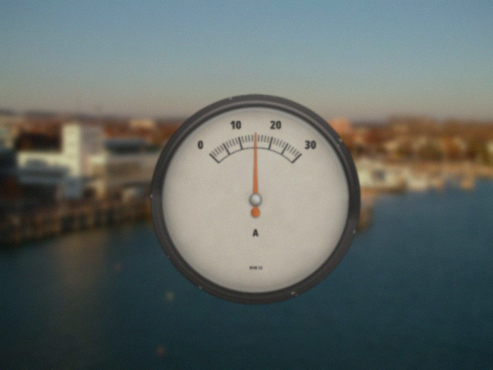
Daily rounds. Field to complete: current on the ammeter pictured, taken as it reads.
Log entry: 15 A
